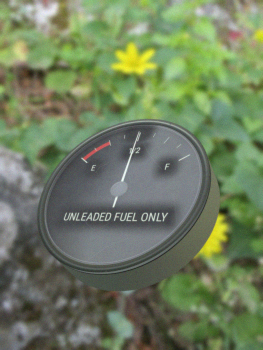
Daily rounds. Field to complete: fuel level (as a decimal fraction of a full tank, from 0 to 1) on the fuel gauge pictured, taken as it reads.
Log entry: 0.5
